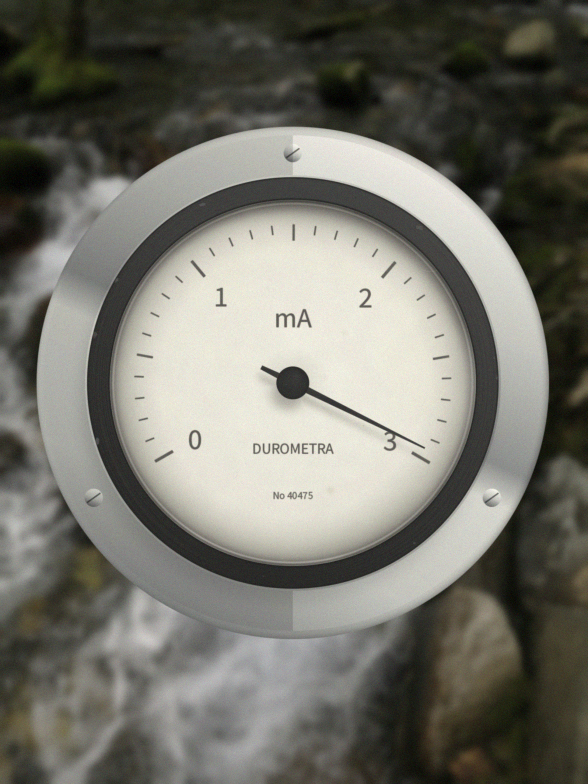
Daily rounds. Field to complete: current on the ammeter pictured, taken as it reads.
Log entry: 2.95 mA
